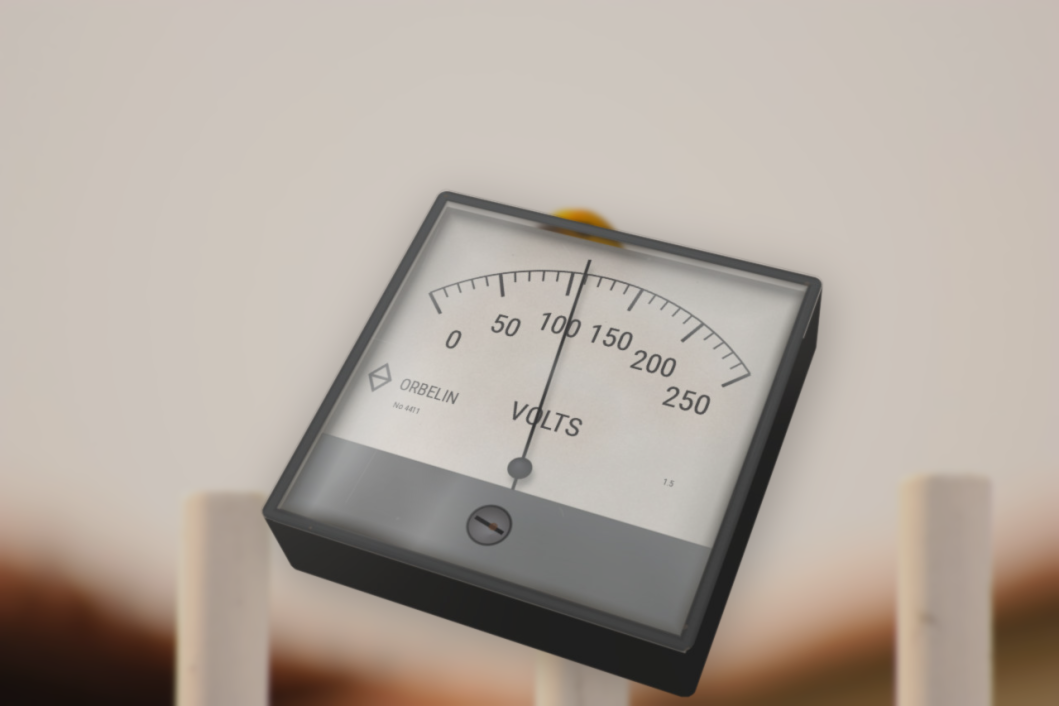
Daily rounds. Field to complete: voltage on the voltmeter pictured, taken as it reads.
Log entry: 110 V
